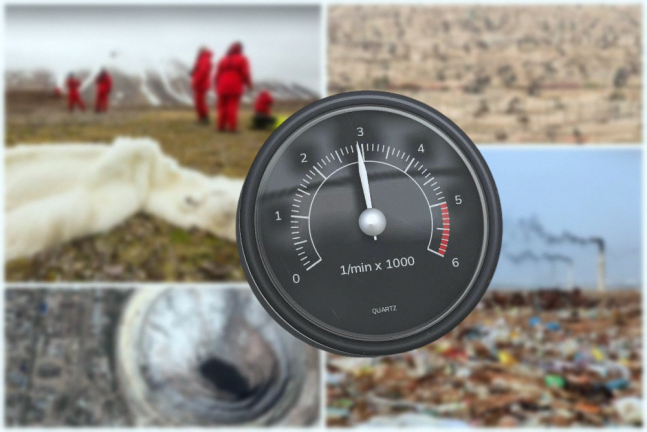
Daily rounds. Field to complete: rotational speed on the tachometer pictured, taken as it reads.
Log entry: 2900 rpm
